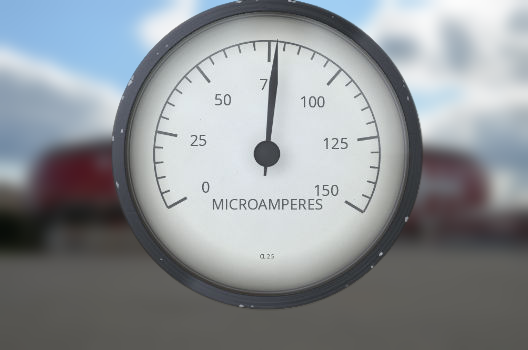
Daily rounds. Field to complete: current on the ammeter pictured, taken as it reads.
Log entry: 77.5 µA
